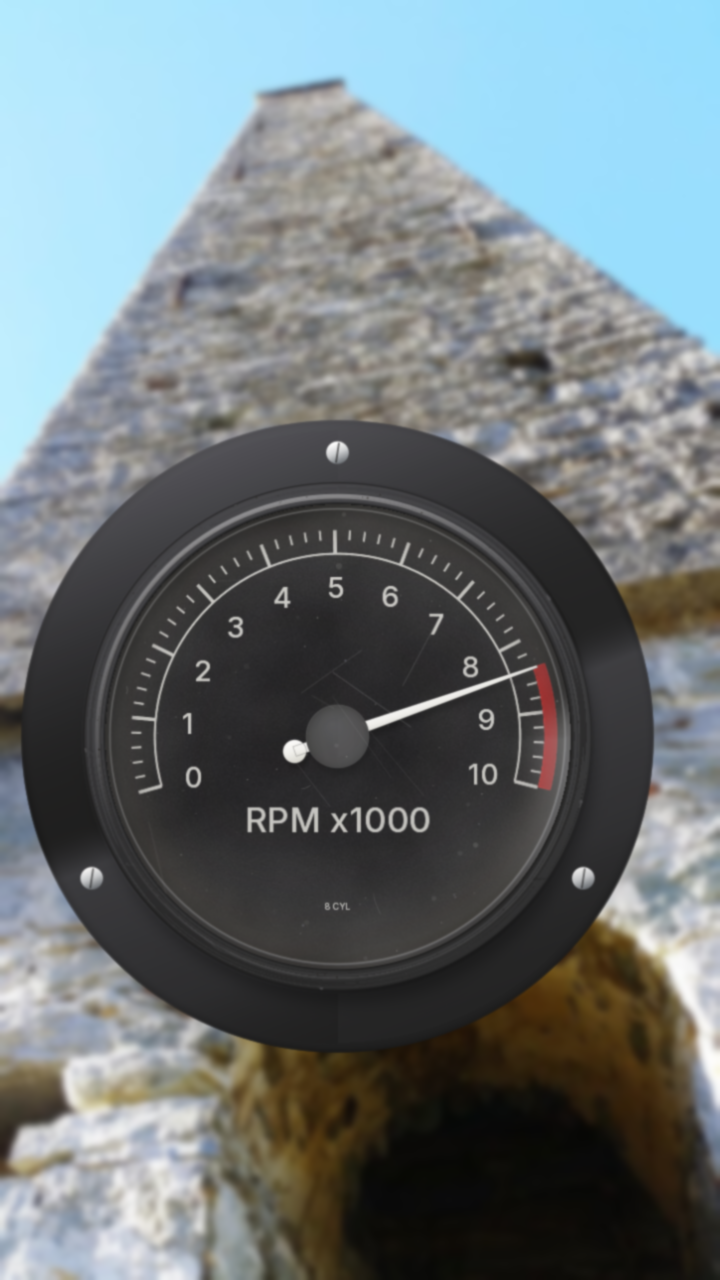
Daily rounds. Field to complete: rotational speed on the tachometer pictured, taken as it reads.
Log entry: 8400 rpm
